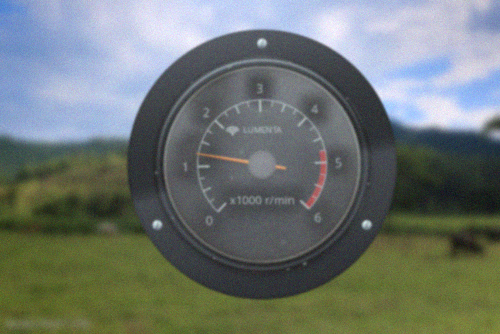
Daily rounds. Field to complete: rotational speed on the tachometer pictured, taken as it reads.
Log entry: 1250 rpm
